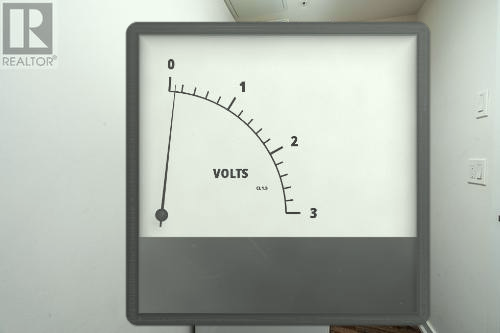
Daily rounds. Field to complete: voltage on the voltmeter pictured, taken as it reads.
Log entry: 0.1 V
